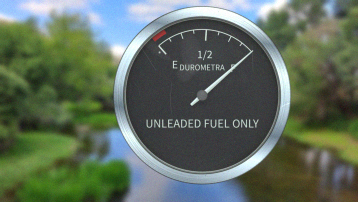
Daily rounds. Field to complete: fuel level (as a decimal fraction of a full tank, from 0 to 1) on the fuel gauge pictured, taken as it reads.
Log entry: 1
